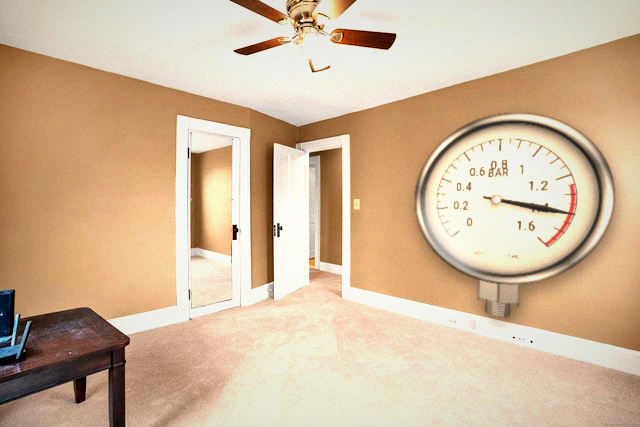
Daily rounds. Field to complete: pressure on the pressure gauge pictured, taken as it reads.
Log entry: 1.4 bar
